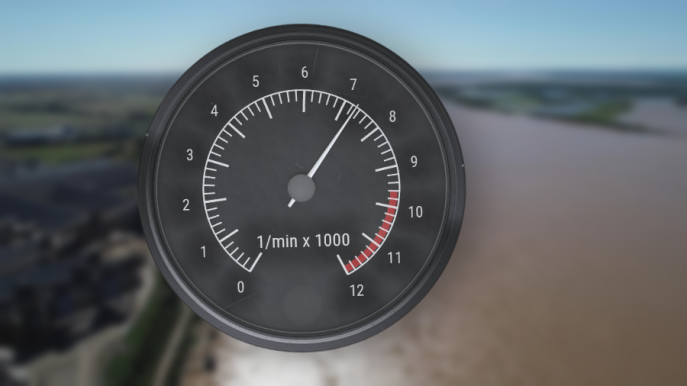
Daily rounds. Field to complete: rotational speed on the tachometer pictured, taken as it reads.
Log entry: 7300 rpm
